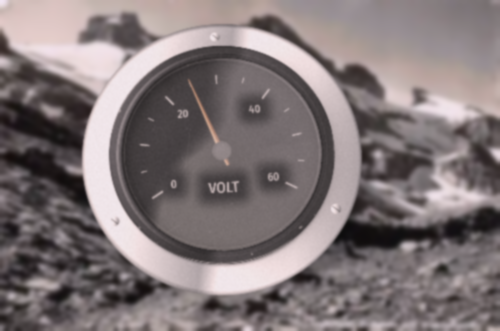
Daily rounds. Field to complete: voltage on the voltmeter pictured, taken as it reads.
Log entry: 25 V
